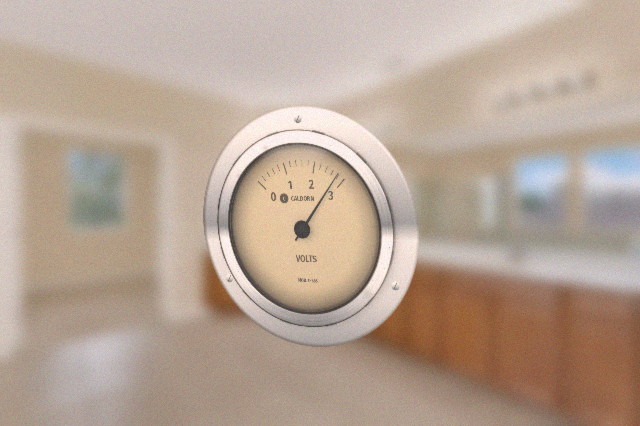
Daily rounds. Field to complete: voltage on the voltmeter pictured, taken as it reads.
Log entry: 2.8 V
